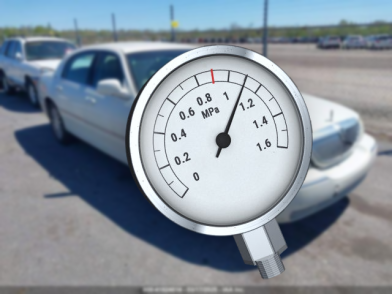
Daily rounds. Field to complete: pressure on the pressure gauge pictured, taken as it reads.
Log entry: 1.1 MPa
